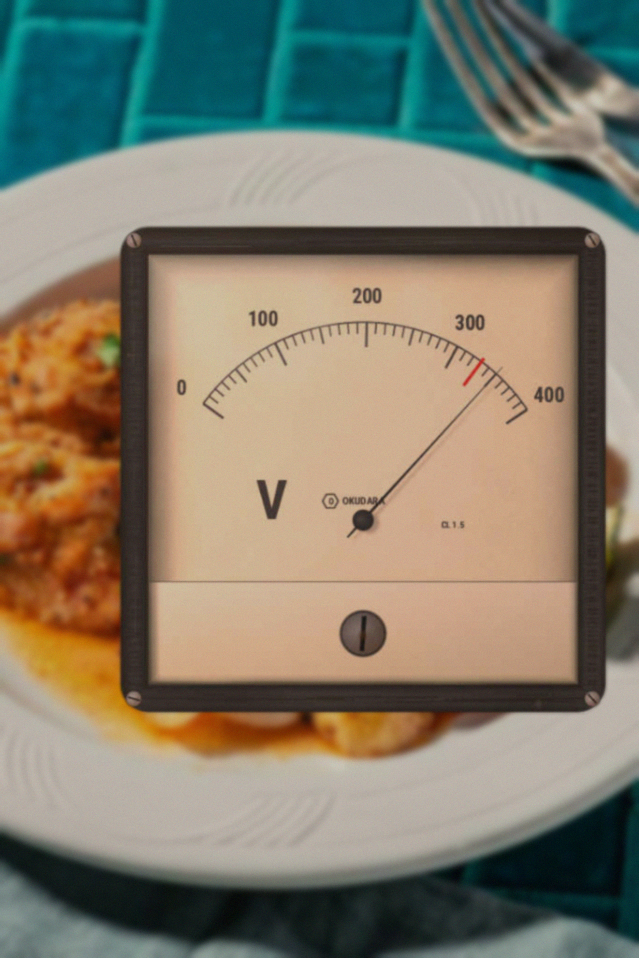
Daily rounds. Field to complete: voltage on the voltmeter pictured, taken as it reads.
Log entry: 350 V
